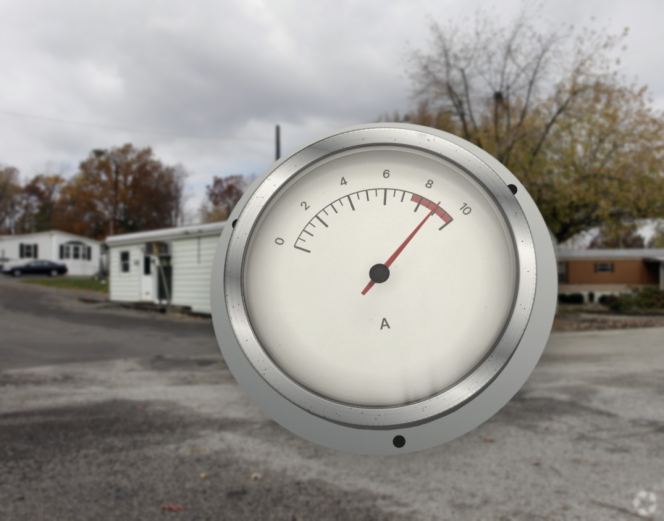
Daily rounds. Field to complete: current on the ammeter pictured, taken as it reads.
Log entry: 9 A
